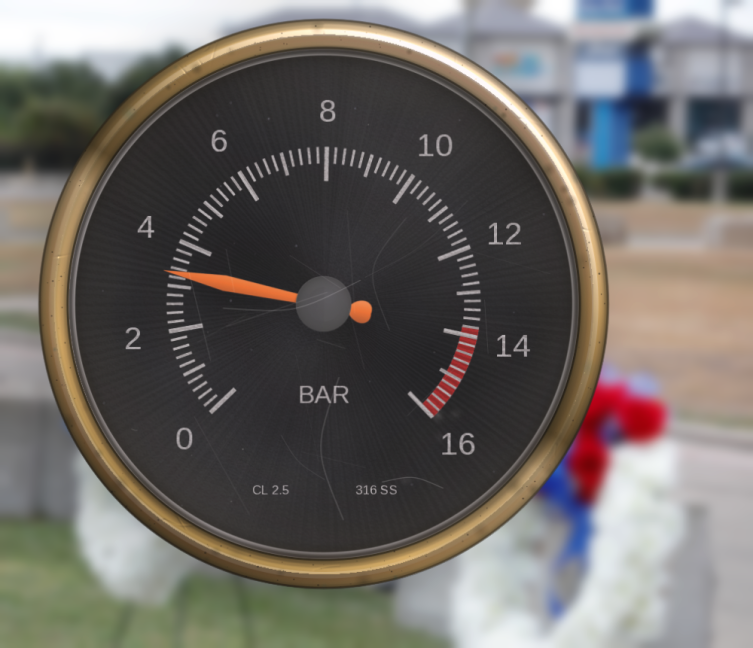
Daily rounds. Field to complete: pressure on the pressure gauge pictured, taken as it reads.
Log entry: 3.3 bar
